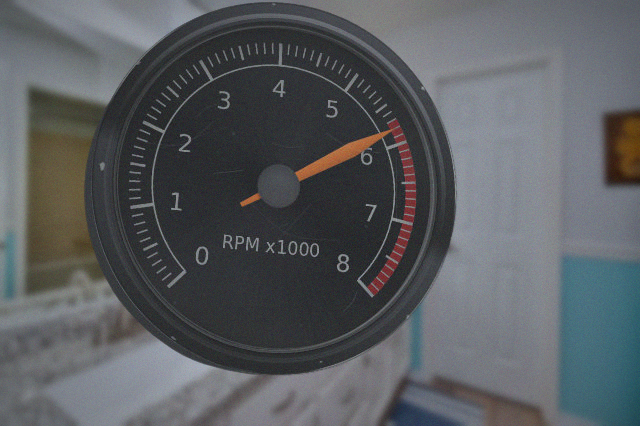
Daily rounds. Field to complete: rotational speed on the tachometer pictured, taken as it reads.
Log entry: 5800 rpm
